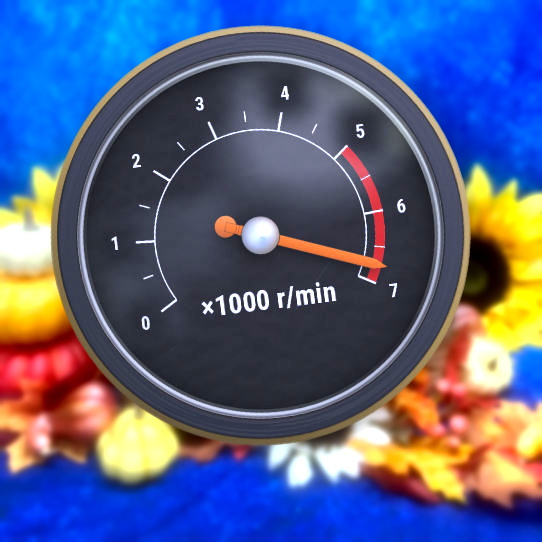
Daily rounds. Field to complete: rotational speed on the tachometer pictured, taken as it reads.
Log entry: 6750 rpm
